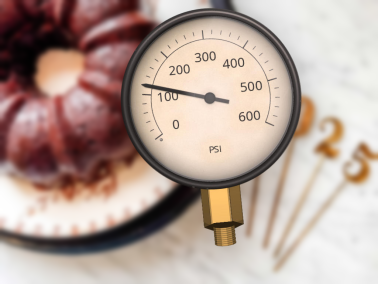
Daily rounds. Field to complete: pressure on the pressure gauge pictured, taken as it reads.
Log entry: 120 psi
